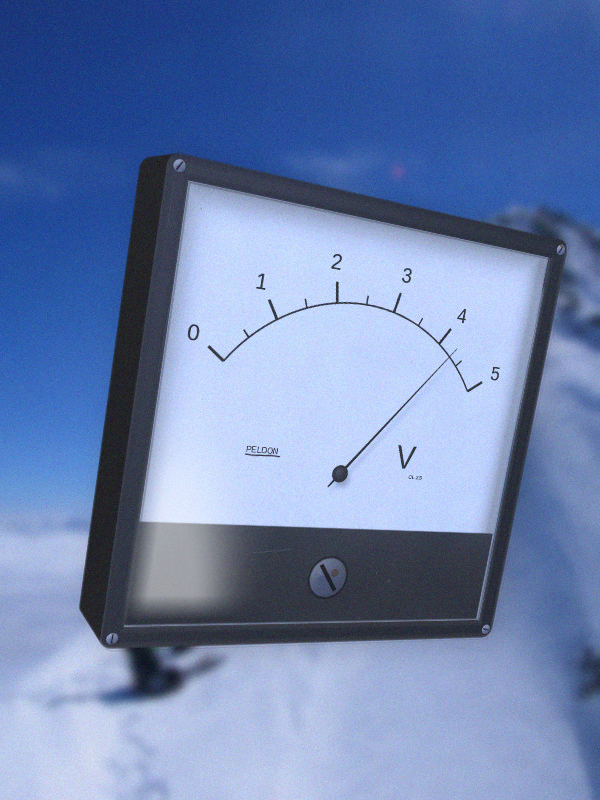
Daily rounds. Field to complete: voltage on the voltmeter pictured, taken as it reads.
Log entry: 4.25 V
